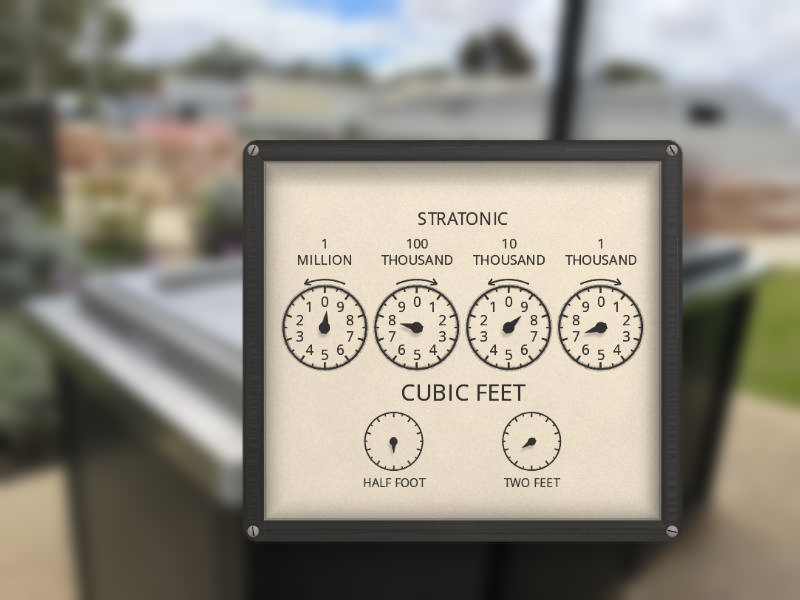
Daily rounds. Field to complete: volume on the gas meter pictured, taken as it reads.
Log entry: 978700 ft³
